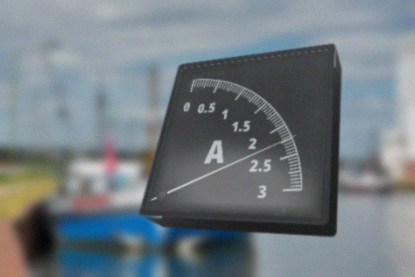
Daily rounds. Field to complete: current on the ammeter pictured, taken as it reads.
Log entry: 2.25 A
